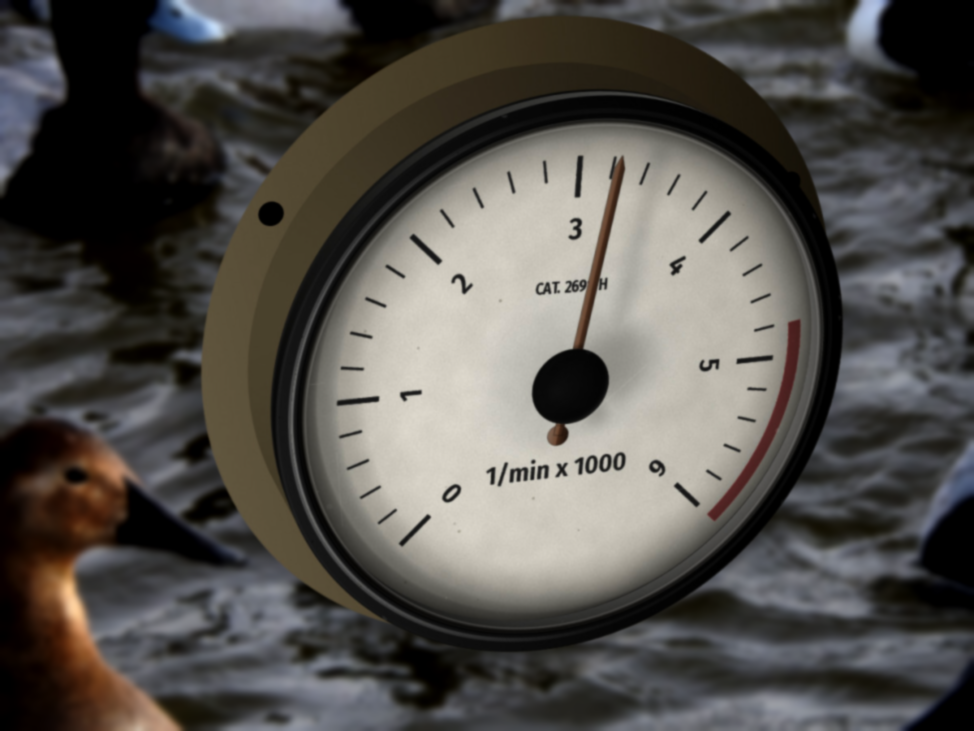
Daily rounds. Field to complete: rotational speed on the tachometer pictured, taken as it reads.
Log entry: 3200 rpm
